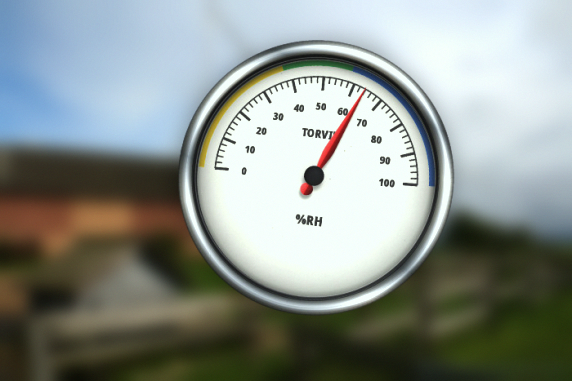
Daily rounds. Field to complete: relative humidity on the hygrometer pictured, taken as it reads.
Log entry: 64 %
